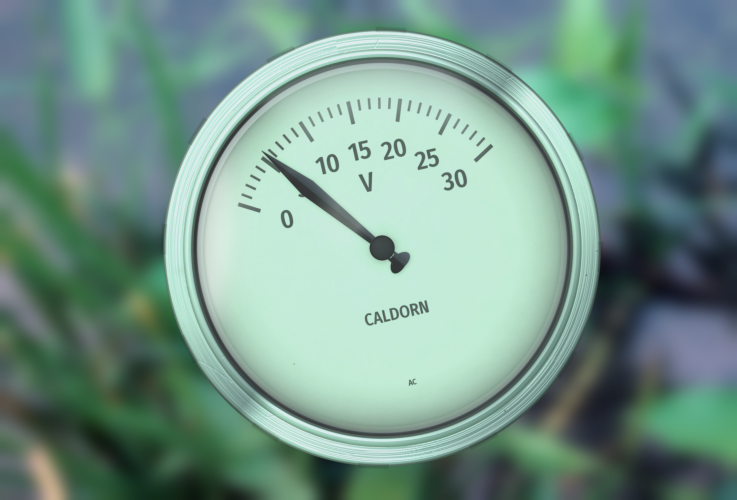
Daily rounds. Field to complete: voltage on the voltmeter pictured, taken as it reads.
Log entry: 5.5 V
